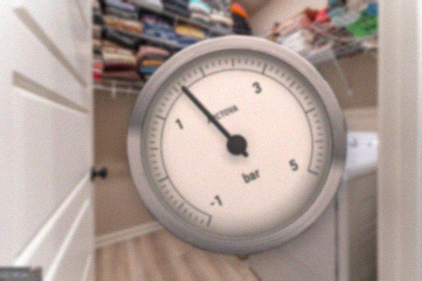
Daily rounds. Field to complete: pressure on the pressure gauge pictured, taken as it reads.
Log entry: 1.6 bar
